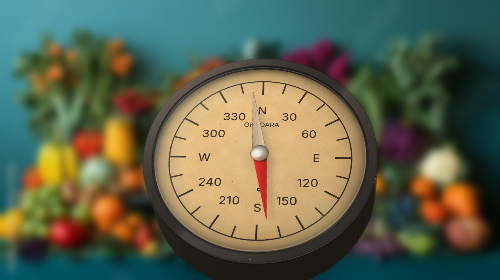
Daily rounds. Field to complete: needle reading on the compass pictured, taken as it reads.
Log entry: 172.5 °
